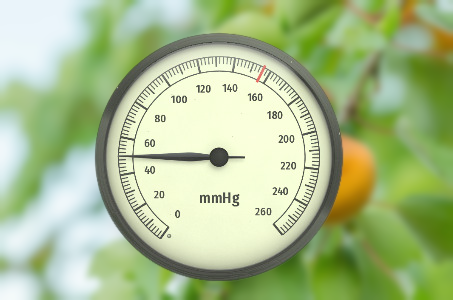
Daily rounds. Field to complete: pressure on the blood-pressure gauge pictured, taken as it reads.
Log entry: 50 mmHg
